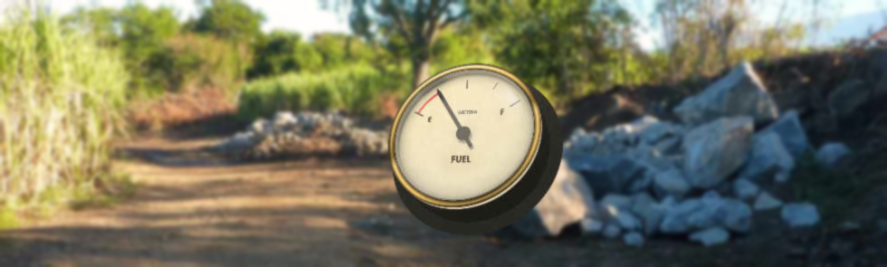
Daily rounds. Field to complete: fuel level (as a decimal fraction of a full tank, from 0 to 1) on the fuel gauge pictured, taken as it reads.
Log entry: 0.25
